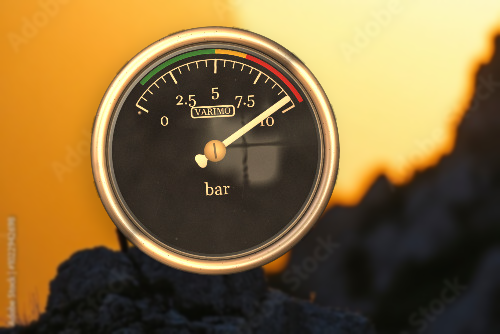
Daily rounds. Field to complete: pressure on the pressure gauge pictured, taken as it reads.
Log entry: 9.5 bar
